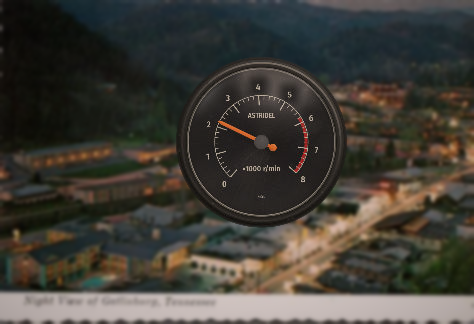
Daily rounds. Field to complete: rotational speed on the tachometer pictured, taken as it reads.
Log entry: 2200 rpm
